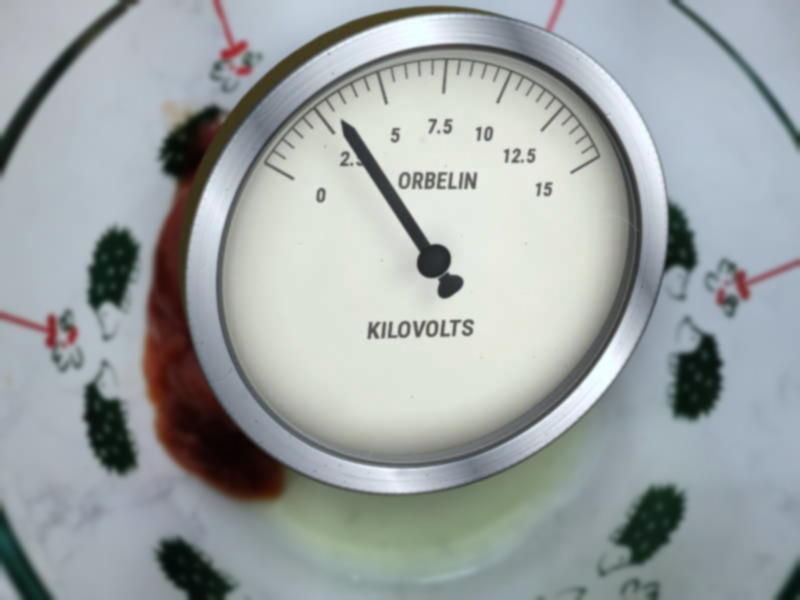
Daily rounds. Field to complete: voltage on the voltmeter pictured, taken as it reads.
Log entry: 3 kV
